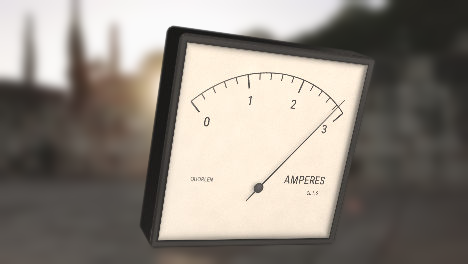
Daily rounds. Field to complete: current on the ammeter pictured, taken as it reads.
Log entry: 2.8 A
